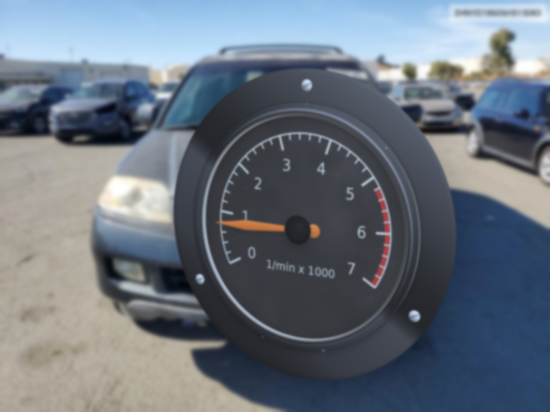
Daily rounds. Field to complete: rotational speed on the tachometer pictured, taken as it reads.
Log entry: 800 rpm
